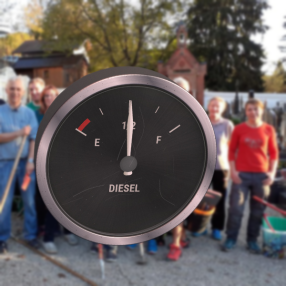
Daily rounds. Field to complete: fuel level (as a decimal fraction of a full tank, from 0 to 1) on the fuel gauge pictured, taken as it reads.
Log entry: 0.5
